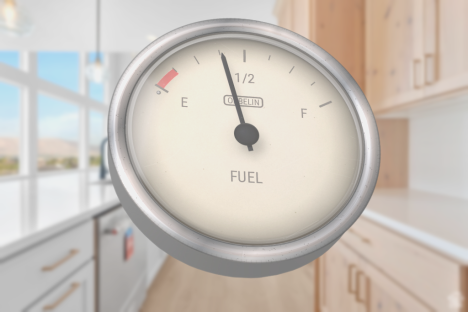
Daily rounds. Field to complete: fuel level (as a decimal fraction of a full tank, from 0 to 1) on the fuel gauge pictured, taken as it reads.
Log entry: 0.375
